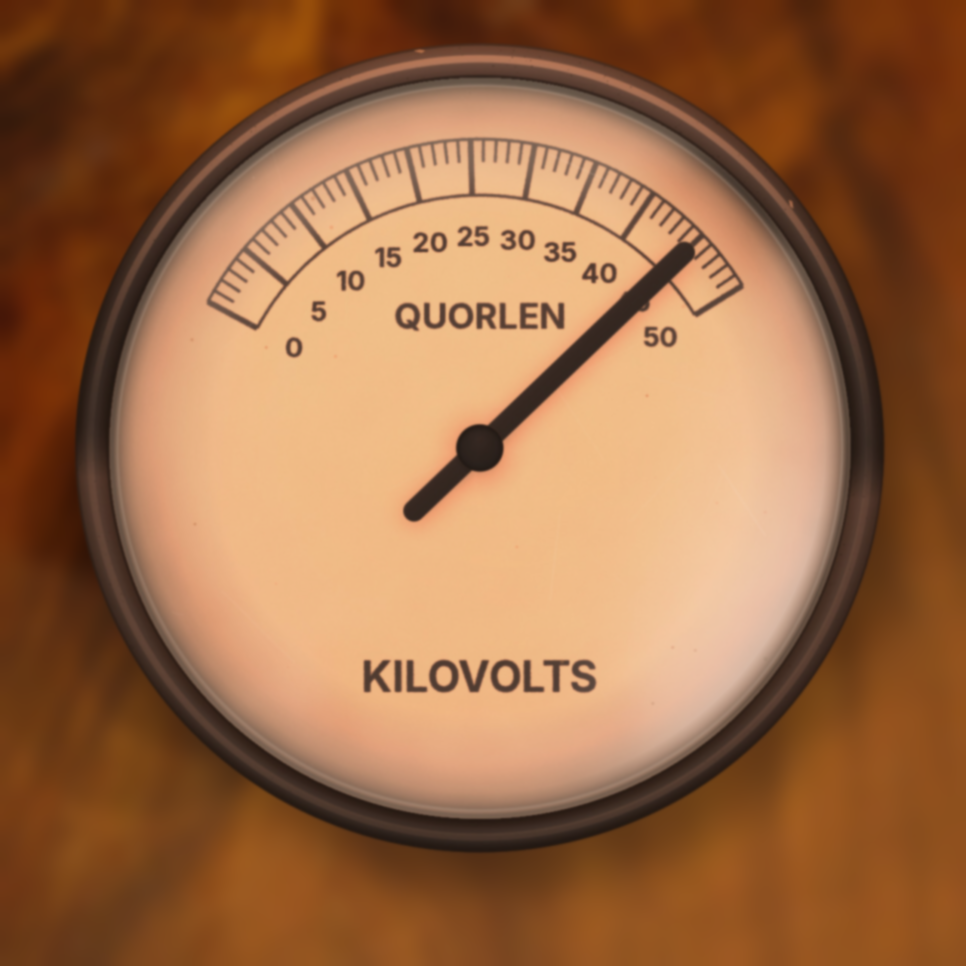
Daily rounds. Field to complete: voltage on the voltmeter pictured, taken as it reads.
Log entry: 45 kV
